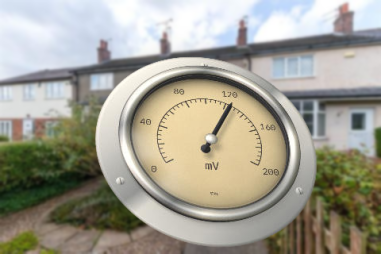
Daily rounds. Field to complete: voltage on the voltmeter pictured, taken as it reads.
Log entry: 125 mV
